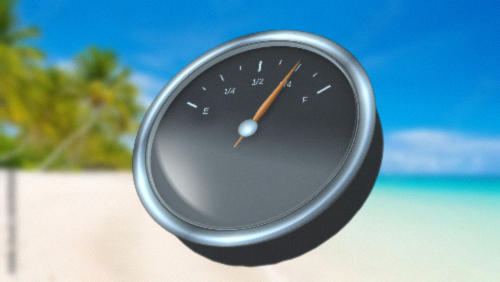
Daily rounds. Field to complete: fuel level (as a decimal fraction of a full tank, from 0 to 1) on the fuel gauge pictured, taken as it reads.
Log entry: 0.75
